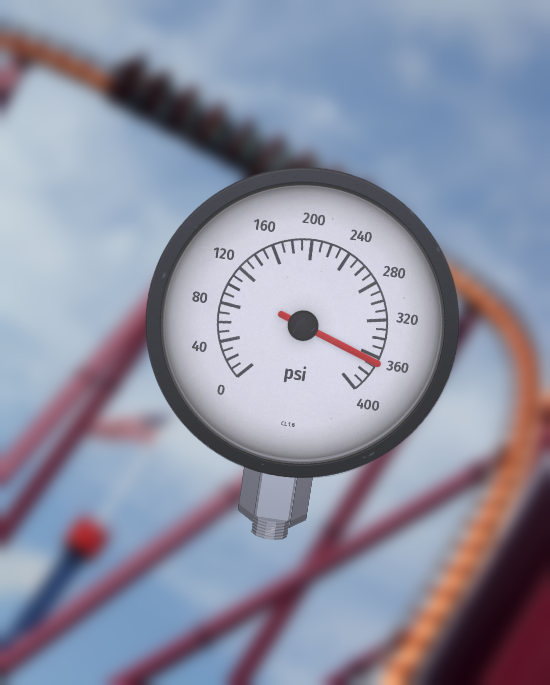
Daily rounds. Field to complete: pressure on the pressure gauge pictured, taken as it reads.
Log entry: 365 psi
